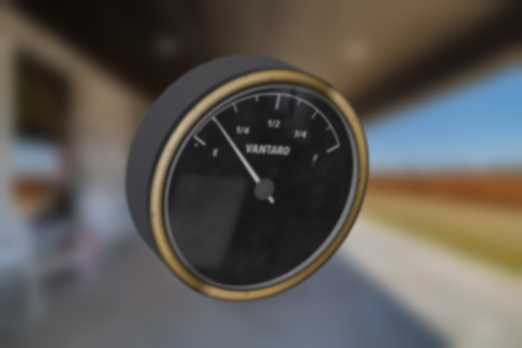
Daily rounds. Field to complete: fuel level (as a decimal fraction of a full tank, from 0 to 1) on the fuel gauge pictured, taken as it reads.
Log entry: 0.125
